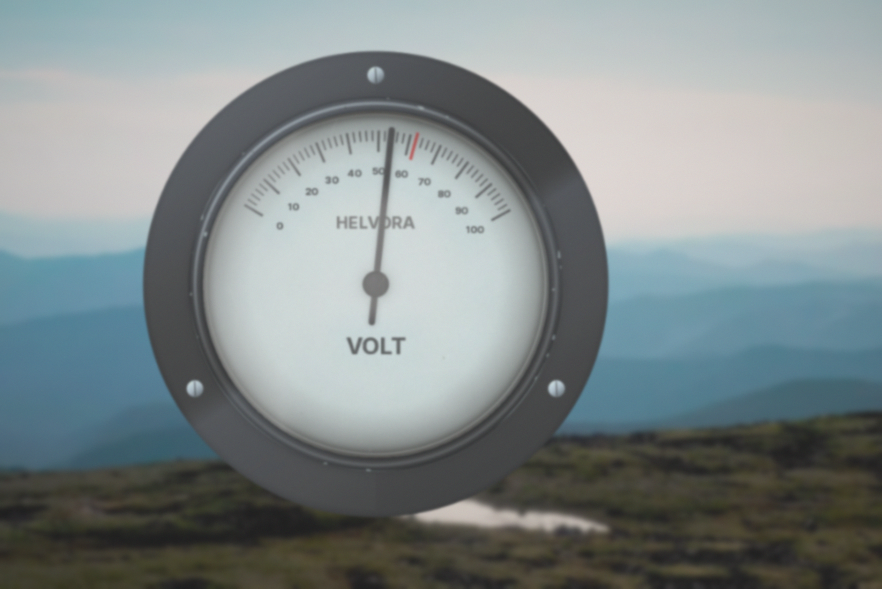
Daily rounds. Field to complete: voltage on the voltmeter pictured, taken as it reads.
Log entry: 54 V
